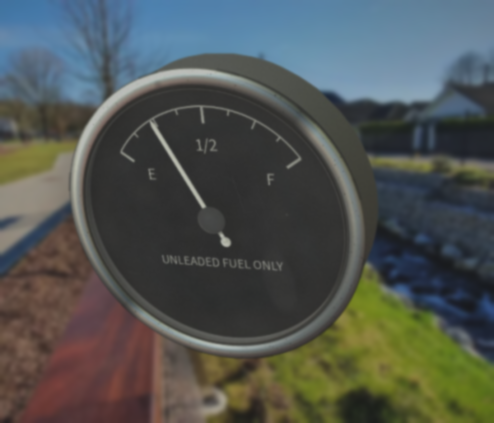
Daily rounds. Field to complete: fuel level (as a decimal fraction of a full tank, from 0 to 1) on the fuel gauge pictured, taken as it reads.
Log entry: 0.25
